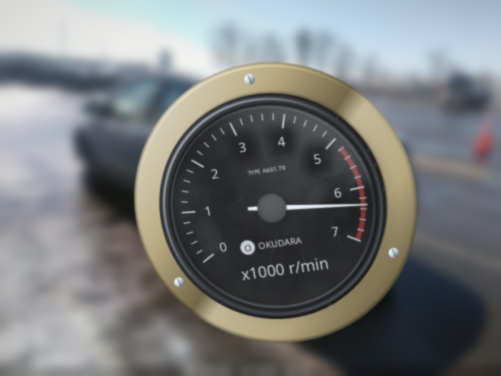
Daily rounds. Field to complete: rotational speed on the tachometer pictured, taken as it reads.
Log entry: 6300 rpm
